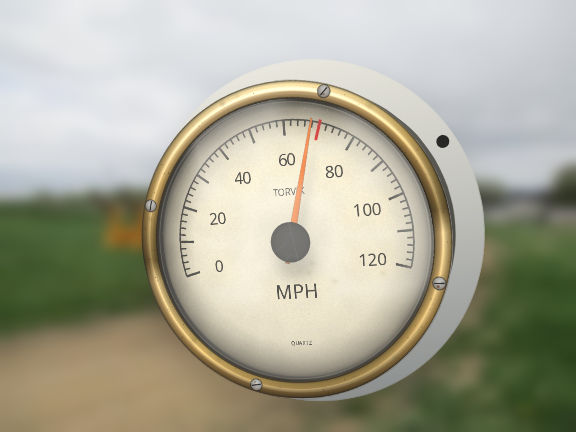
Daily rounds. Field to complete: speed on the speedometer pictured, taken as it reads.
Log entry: 68 mph
